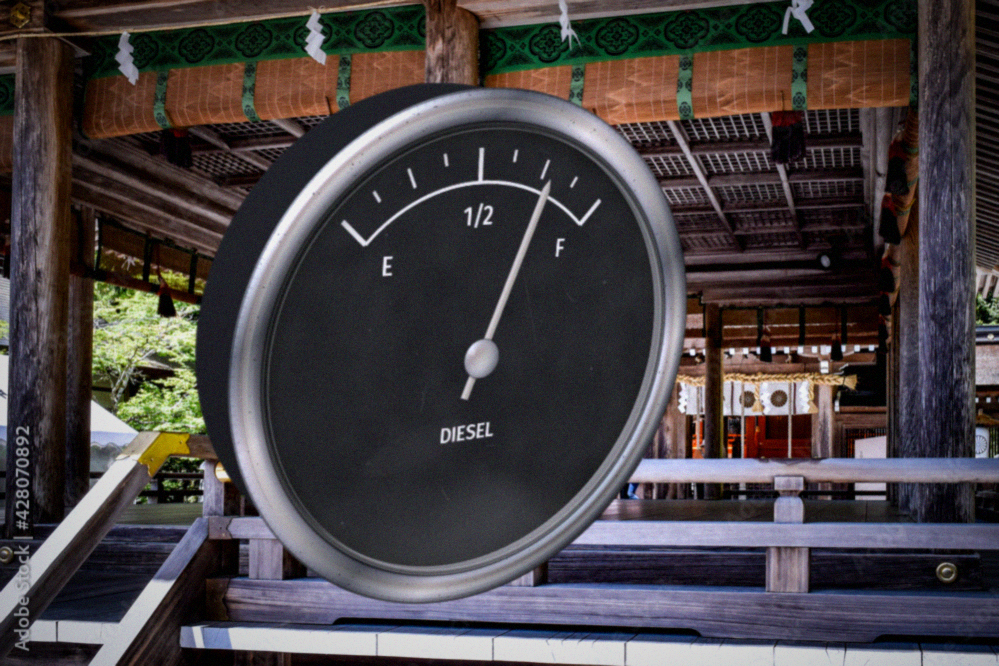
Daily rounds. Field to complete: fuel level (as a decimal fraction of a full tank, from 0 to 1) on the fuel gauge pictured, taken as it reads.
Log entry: 0.75
